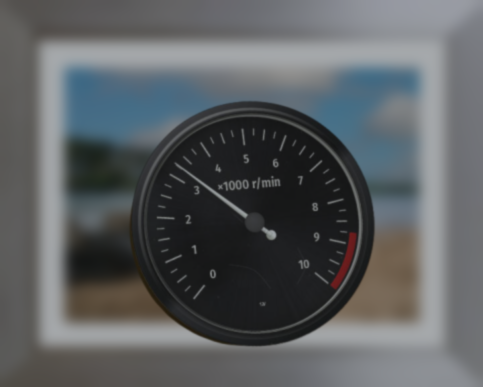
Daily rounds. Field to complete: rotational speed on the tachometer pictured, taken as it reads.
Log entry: 3250 rpm
